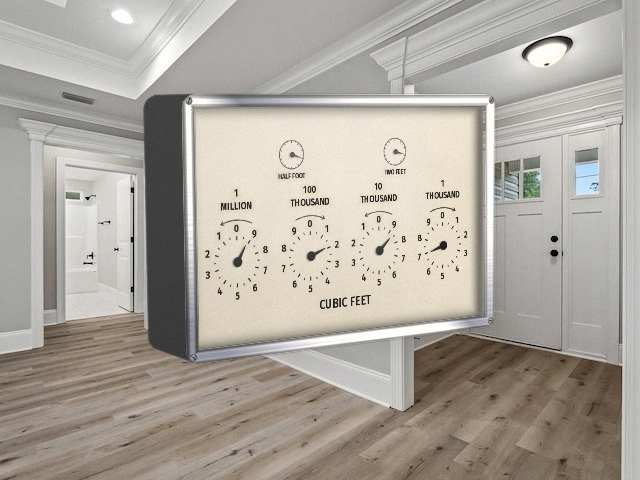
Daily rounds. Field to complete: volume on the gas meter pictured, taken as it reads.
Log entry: 918700 ft³
